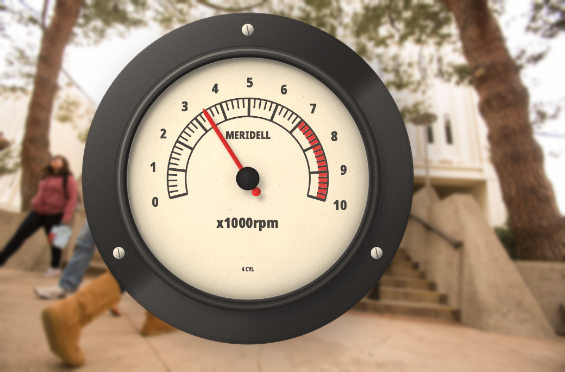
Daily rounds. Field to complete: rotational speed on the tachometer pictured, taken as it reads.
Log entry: 3400 rpm
